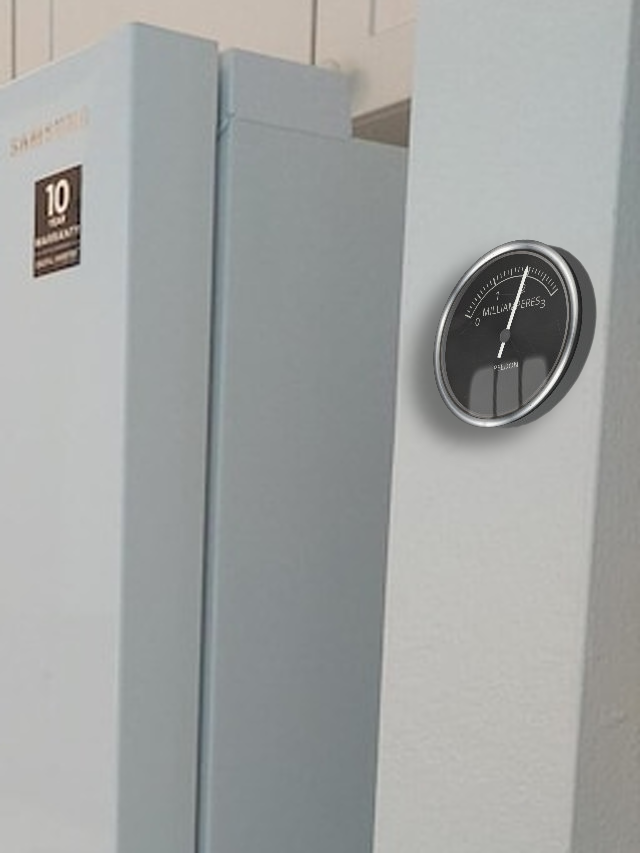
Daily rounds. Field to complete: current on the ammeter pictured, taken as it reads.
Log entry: 2 mA
